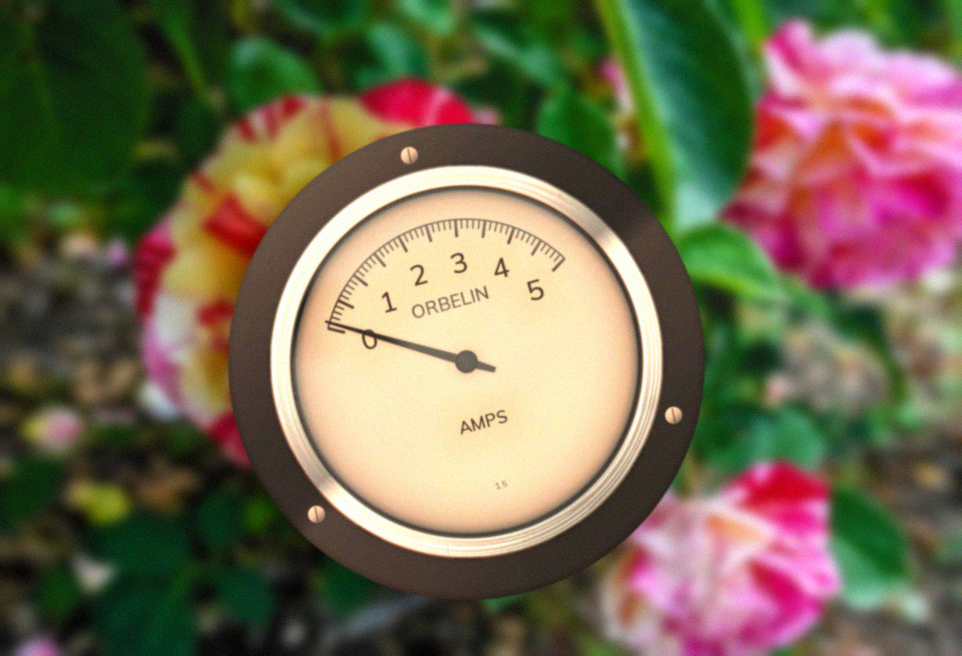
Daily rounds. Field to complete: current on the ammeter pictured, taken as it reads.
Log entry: 0.1 A
